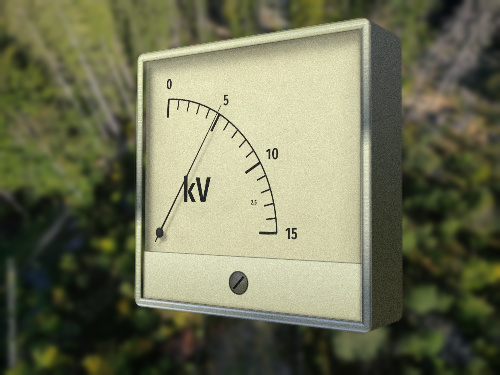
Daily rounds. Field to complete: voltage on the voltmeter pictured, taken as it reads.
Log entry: 5 kV
